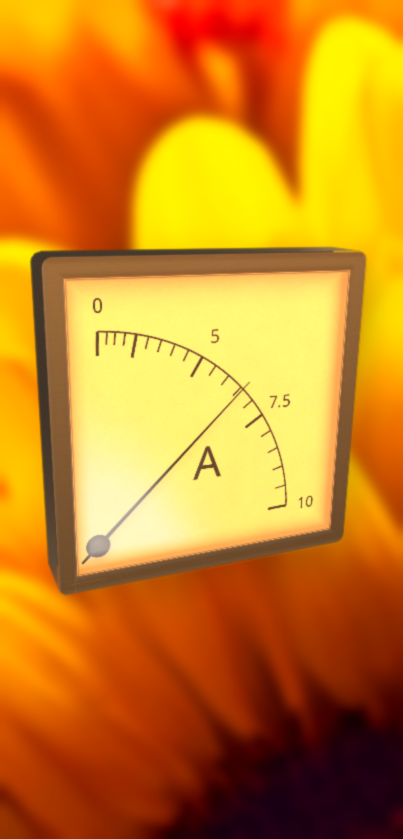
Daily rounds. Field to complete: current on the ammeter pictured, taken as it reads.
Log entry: 6.5 A
